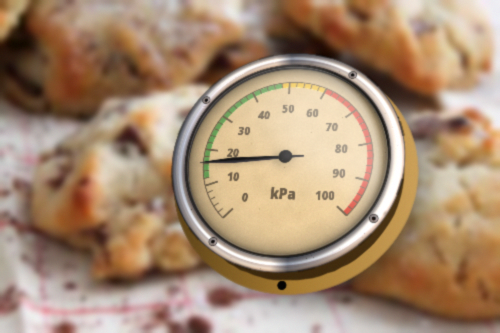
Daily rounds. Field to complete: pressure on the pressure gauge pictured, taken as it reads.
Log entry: 16 kPa
